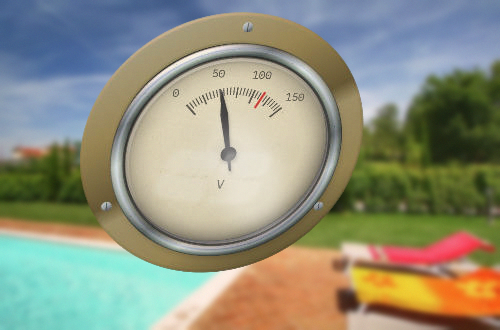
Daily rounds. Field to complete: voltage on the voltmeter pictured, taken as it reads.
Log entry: 50 V
